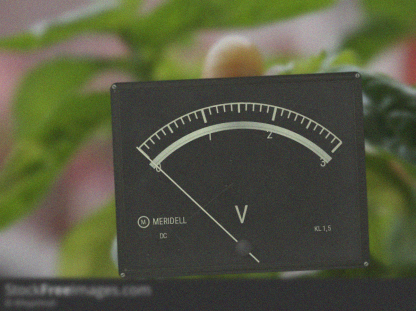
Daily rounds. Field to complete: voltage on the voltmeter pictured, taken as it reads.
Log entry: 0 V
